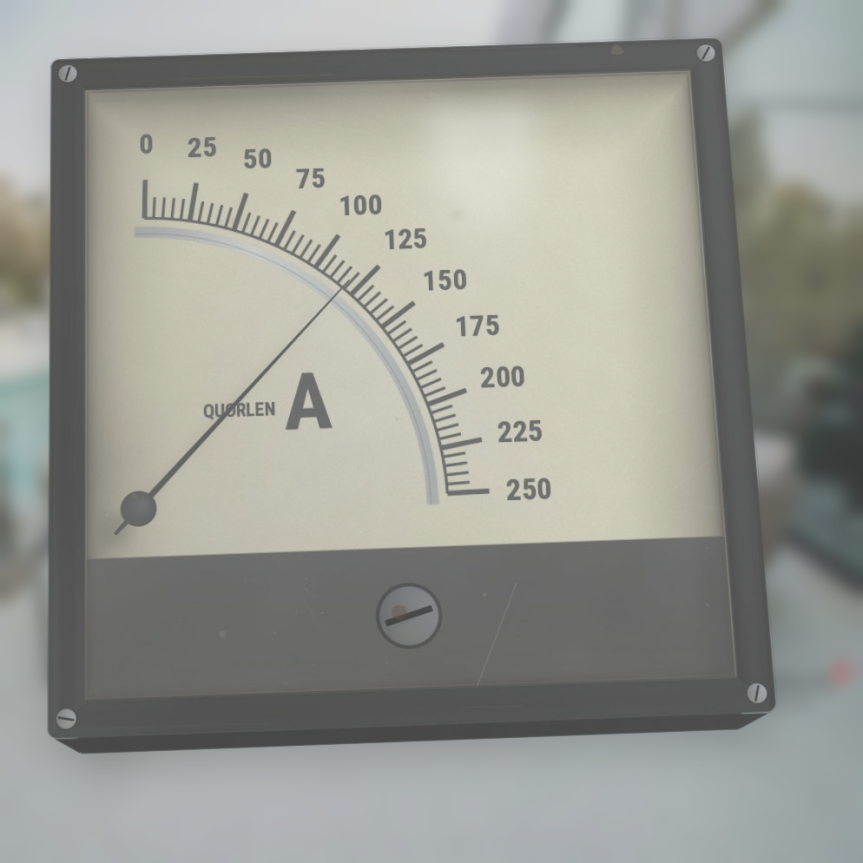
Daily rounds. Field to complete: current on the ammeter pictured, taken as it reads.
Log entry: 120 A
